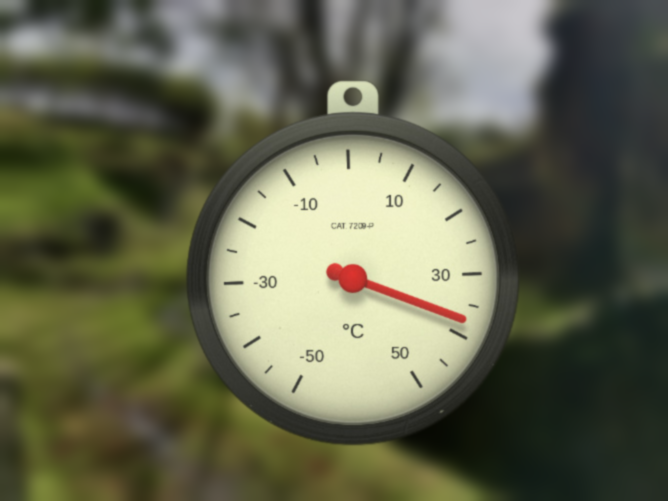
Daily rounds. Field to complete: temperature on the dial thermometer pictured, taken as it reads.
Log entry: 37.5 °C
